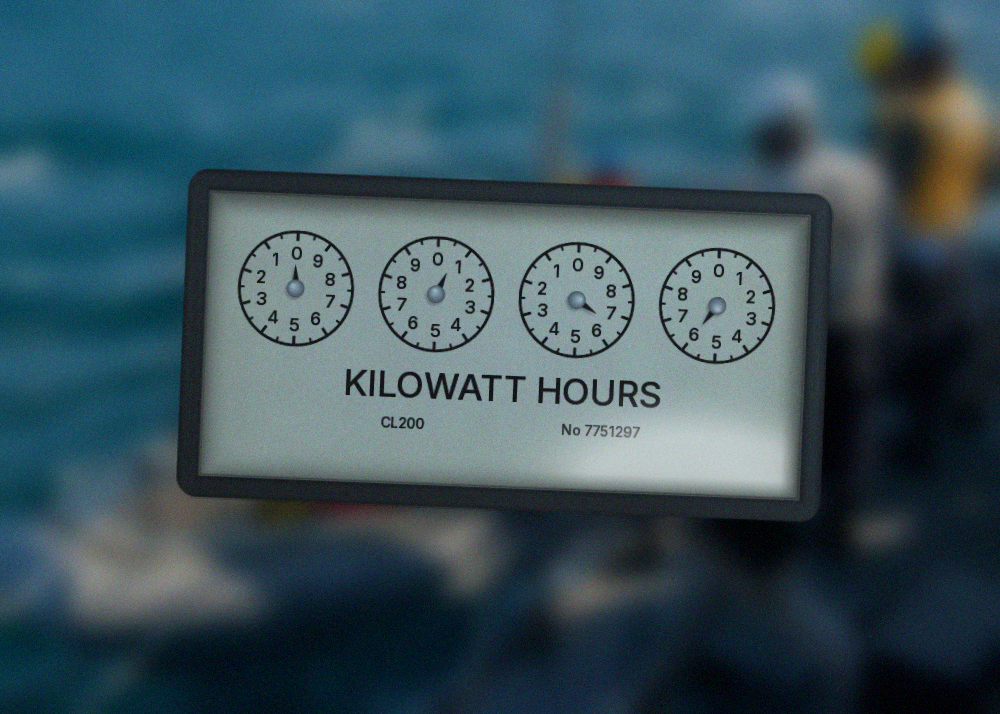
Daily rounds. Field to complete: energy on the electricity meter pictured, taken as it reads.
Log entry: 66 kWh
